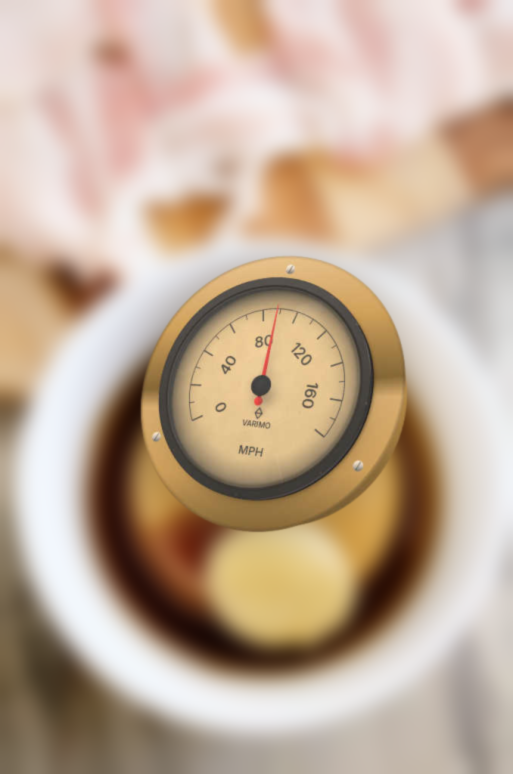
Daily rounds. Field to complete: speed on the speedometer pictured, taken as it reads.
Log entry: 90 mph
